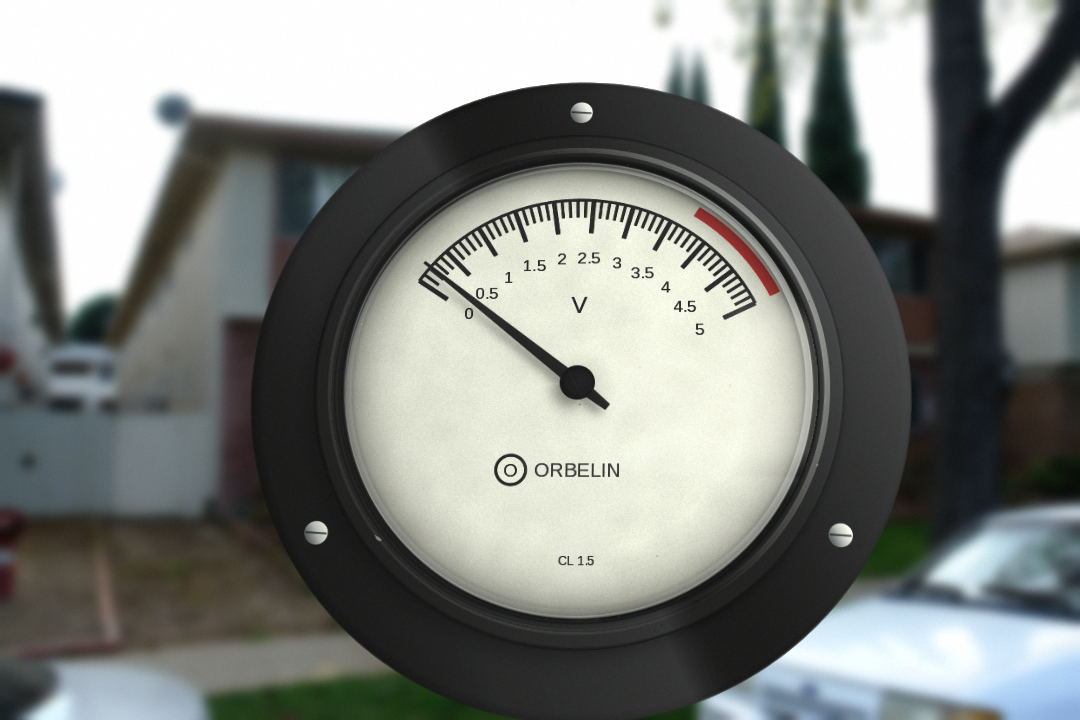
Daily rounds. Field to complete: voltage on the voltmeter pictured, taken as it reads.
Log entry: 0.2 V
